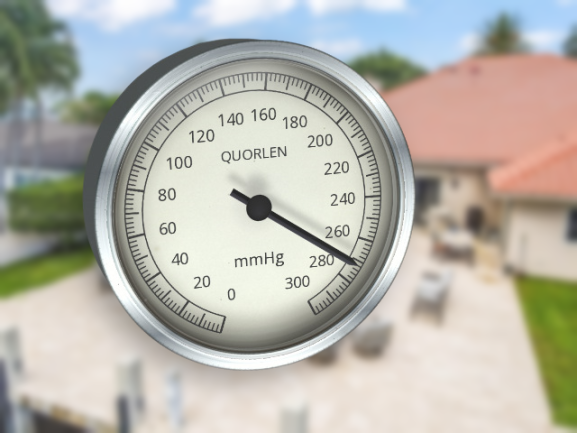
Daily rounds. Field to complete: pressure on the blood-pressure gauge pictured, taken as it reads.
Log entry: 272 mmHg
